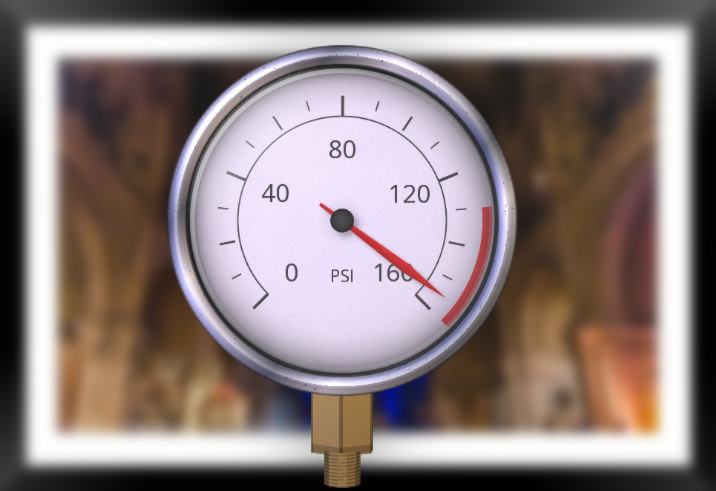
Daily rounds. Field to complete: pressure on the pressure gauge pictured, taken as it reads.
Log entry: 155 psi
